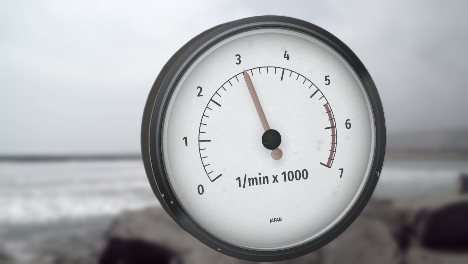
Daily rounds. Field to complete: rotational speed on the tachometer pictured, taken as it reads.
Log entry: 3000 rpm
